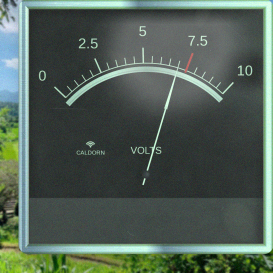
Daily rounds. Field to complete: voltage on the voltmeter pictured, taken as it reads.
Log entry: 7 V
